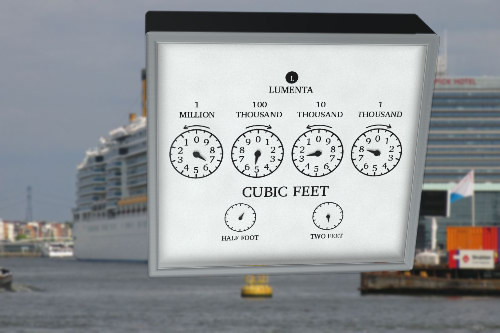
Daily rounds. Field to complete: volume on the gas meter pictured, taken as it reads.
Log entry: 652800 ft³
